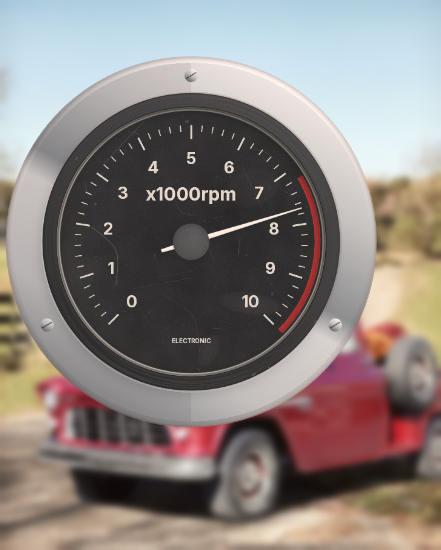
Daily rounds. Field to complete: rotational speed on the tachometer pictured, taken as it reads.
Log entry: 7700 rpm
